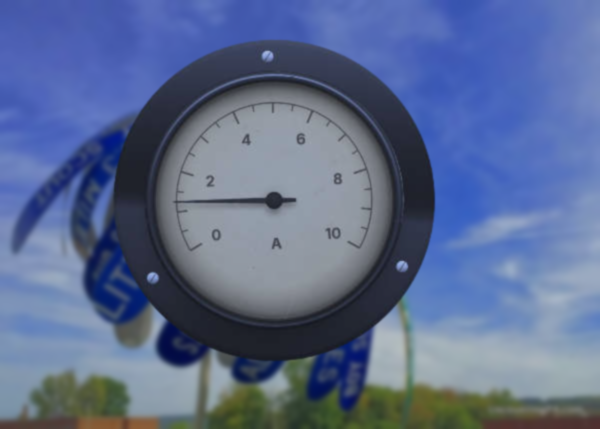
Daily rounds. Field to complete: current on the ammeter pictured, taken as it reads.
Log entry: 1.25 A
